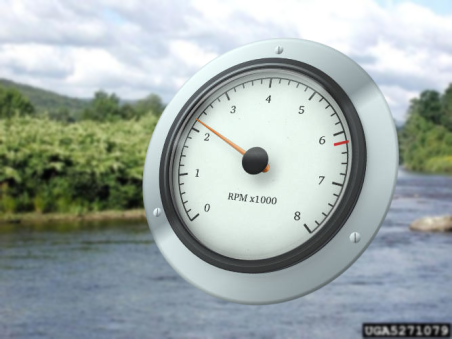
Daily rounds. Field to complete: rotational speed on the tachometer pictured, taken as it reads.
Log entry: 2200 rpm
